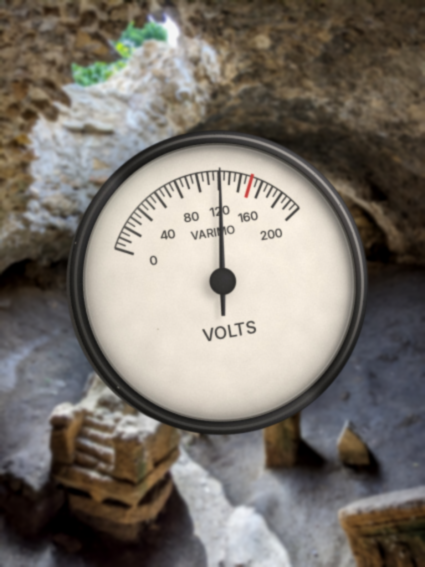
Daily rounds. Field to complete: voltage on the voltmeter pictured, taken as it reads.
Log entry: 120 V
